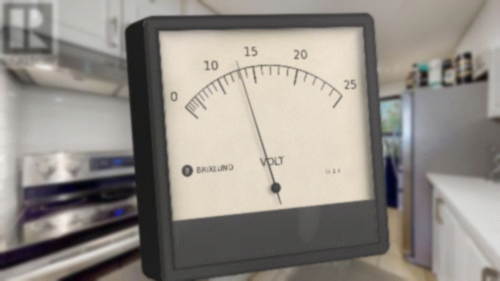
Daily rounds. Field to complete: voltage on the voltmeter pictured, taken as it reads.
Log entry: 13 V
